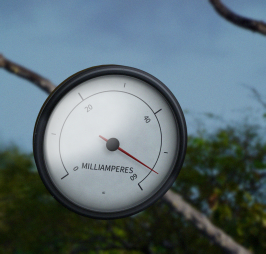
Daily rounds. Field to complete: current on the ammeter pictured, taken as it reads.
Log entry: 55 mA
